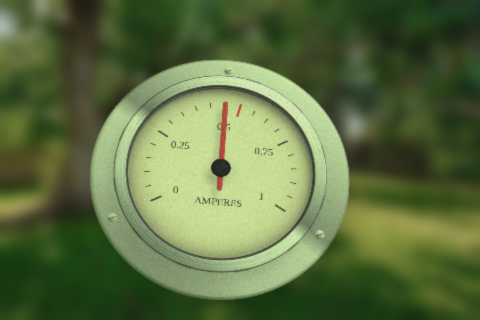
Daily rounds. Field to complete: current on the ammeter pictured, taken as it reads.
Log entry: 0.5 A
